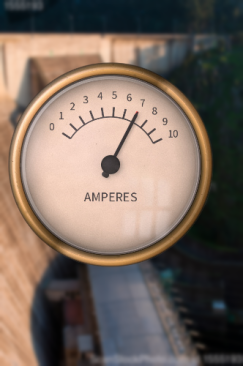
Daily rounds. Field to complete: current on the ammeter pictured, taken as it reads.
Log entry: 7 A
